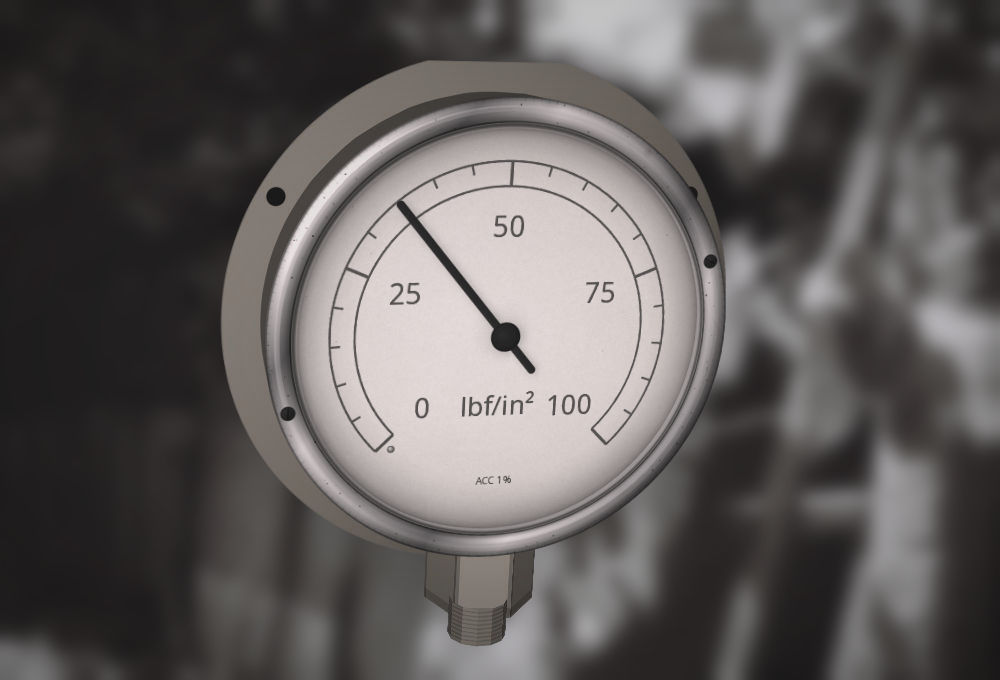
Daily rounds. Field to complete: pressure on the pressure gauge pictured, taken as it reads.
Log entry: 35 psi
